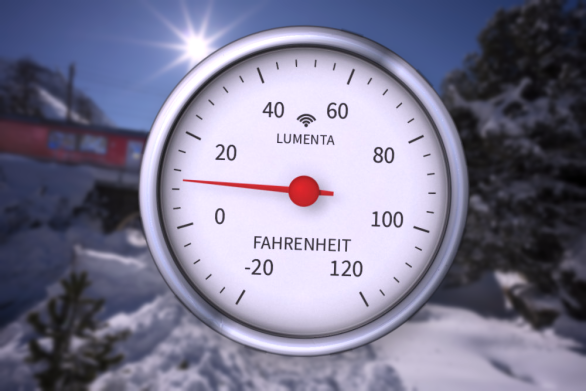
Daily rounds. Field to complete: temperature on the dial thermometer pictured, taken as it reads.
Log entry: 10 °F
